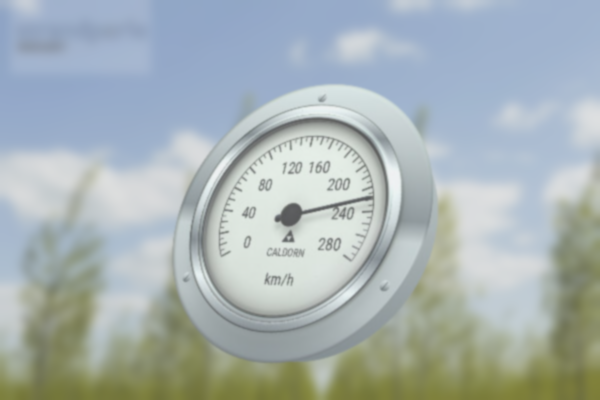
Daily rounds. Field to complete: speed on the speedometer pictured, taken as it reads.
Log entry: 230 km/h
